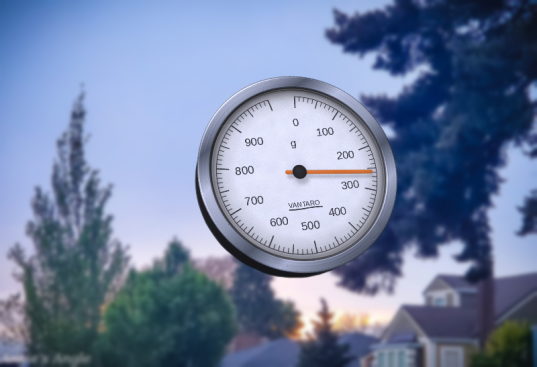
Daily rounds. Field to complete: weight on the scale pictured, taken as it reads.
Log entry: 260 g
